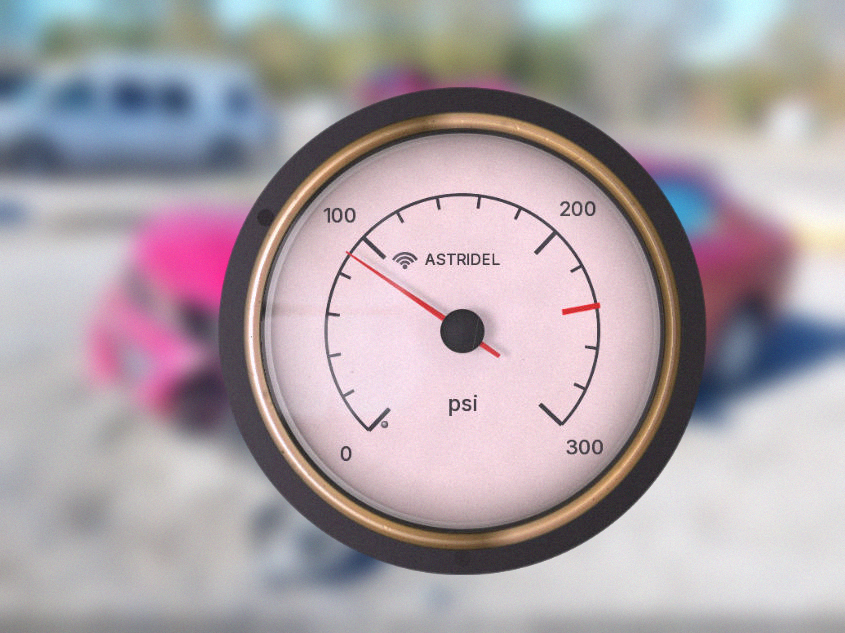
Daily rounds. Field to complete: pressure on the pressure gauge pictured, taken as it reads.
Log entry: 90 psi
